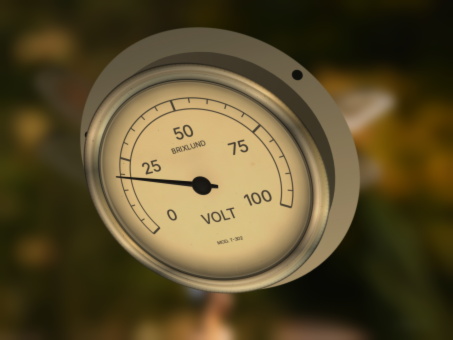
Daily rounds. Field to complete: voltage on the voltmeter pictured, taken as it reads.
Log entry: 20 V
